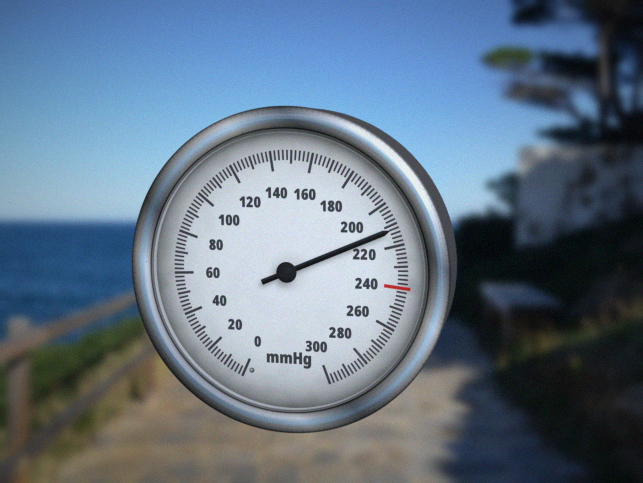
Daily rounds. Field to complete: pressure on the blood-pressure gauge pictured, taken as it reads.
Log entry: 212 mmHg
